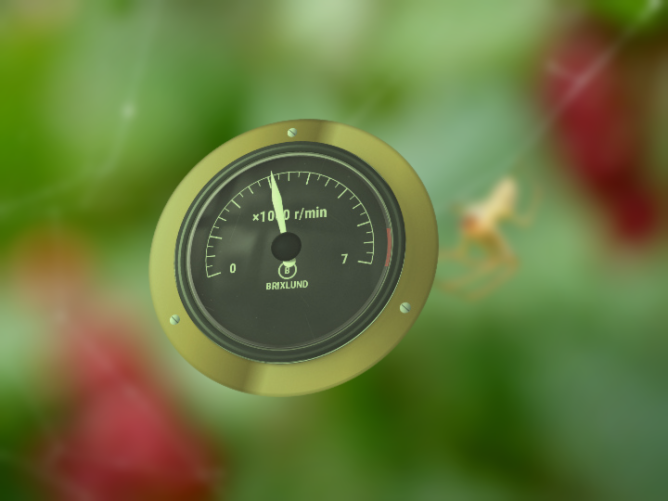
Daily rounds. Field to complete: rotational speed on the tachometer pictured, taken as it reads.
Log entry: 3125 rpm
